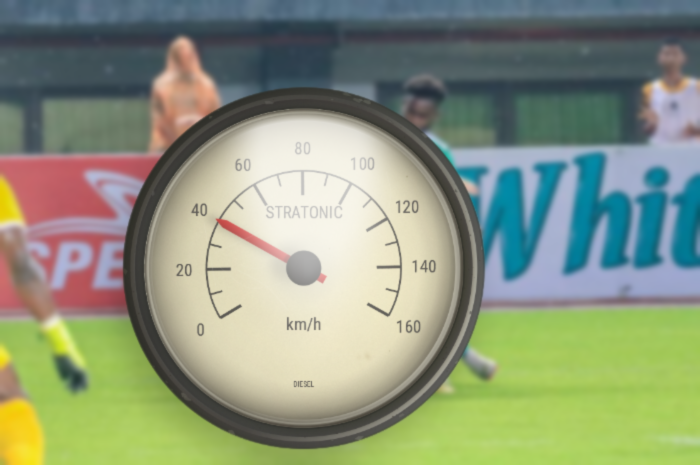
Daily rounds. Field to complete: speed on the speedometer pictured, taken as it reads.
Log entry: 40 km/h
